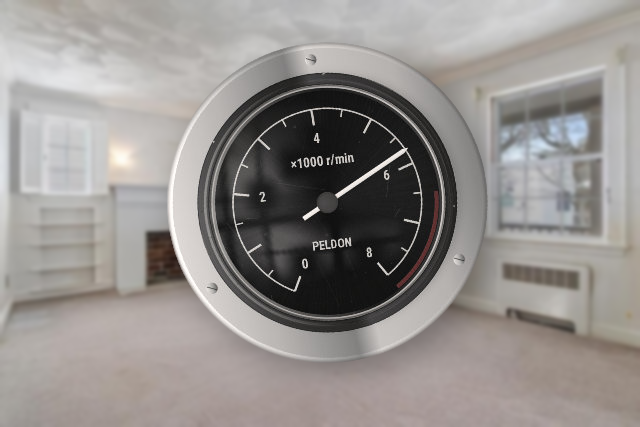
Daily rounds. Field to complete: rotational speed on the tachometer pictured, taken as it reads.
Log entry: 5750 rpm
